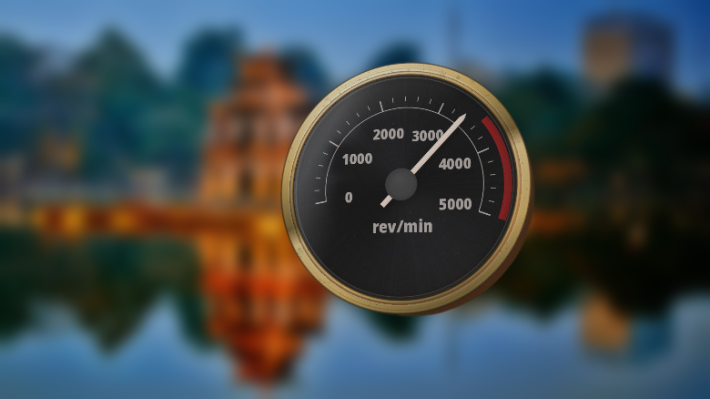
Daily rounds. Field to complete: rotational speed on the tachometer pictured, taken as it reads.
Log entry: 3400 rpm
